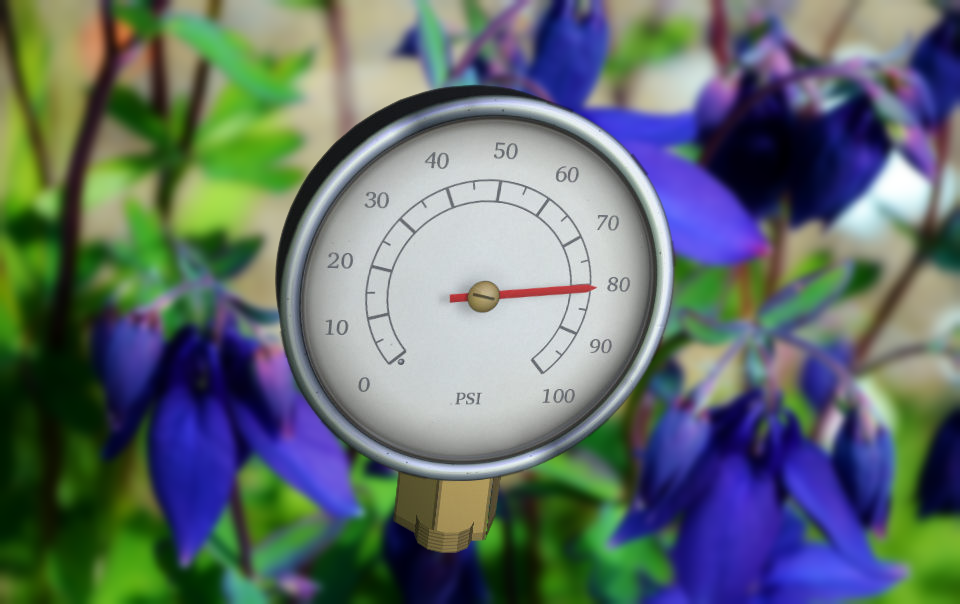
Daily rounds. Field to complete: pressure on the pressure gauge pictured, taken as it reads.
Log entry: 80 psi
